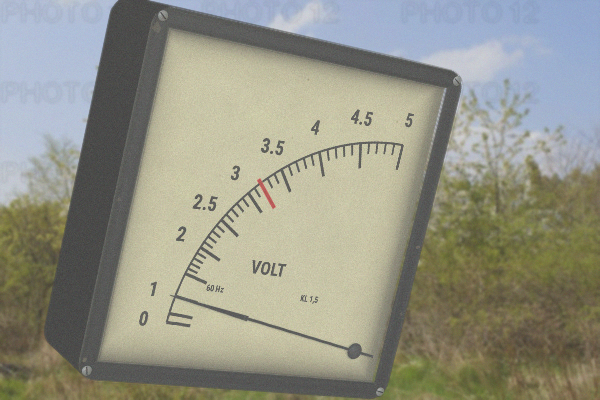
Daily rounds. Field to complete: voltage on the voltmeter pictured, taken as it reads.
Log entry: 1 V
